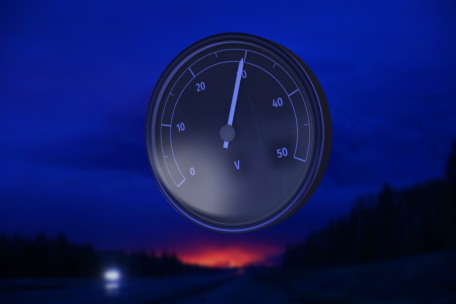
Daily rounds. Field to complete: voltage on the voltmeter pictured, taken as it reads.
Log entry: 30 V
